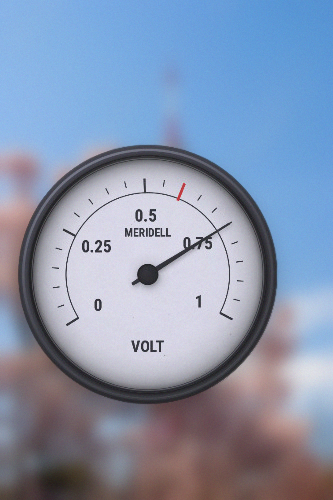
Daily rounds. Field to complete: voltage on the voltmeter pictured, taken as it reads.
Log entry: 0.75 V
